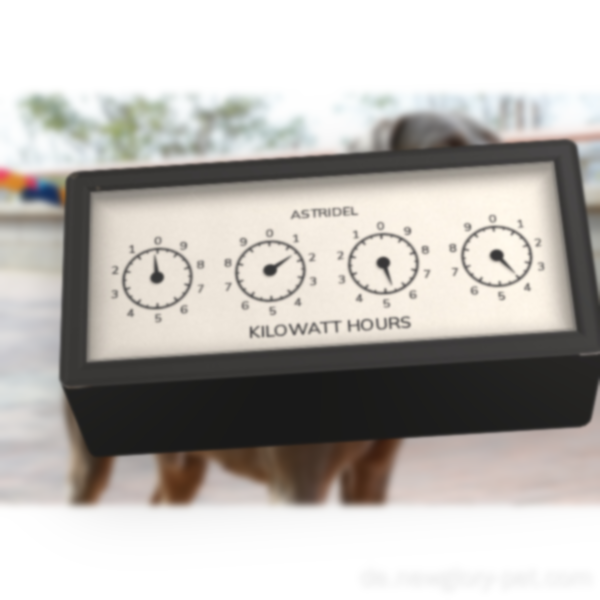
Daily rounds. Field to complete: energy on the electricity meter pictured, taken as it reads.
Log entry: 154 kWh
